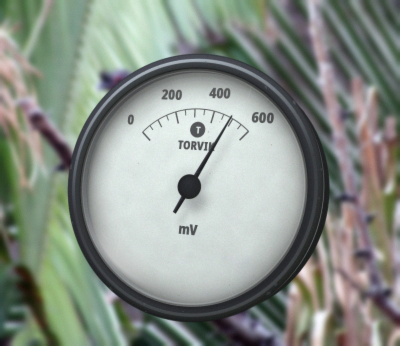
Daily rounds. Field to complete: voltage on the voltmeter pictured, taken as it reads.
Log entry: 500 mV
